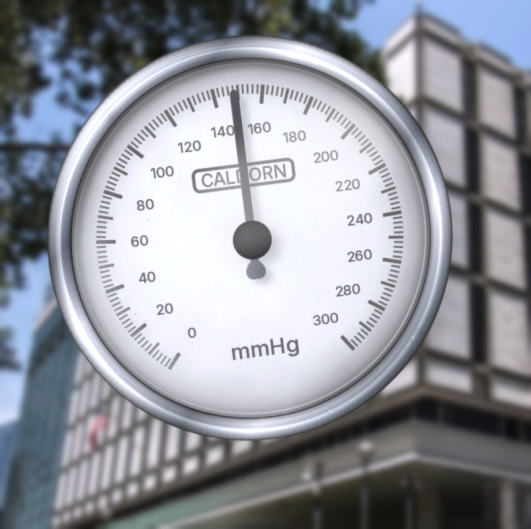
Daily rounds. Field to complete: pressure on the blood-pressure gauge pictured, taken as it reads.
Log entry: 148 mmHg
